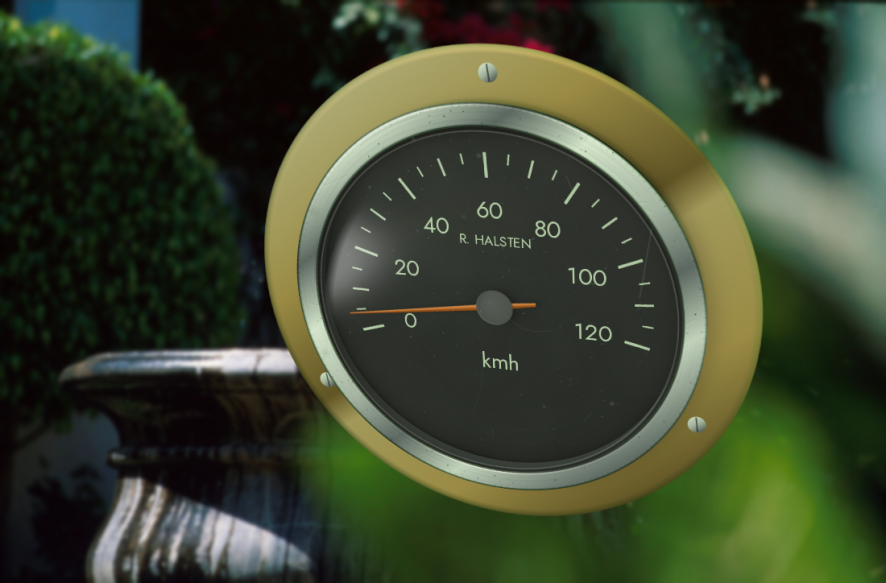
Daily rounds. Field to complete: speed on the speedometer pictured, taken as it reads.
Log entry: 5 km/h
